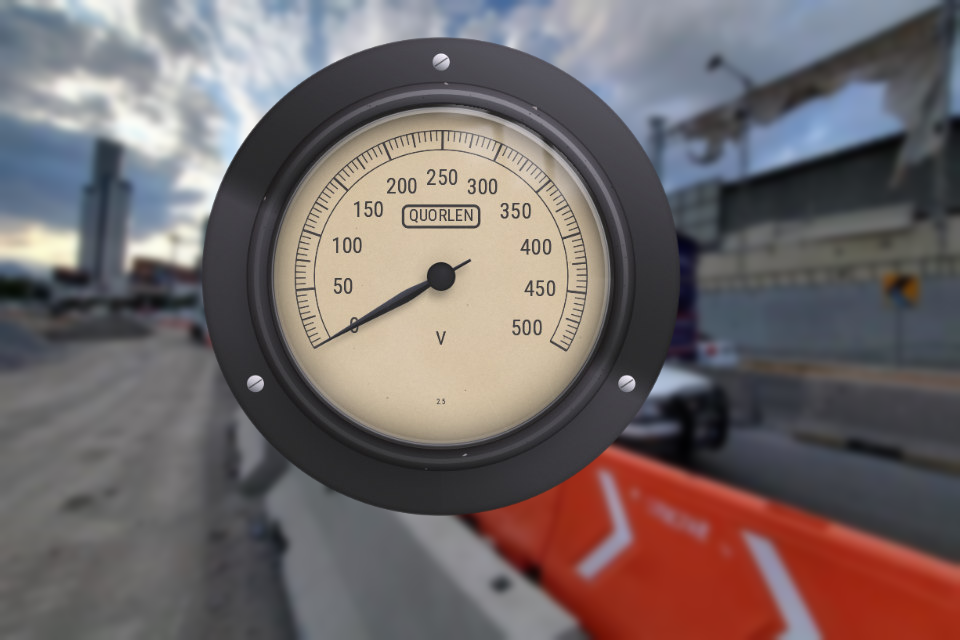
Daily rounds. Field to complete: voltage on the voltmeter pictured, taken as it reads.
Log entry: 0 V
